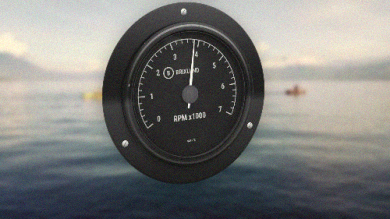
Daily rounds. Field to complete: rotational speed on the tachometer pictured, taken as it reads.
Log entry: 3800 rpm
